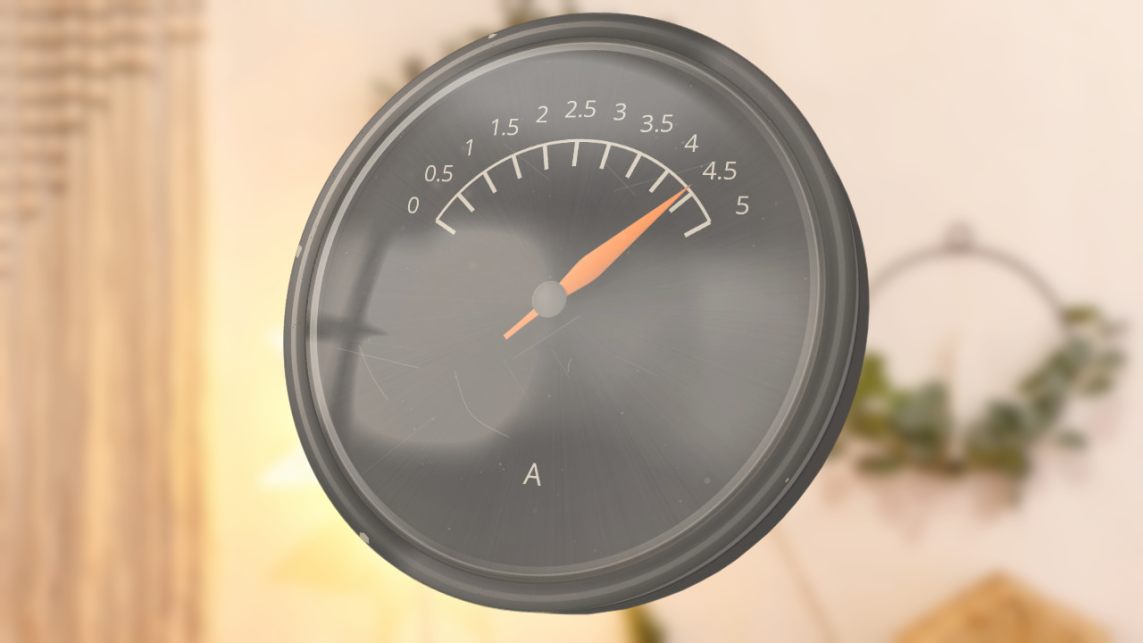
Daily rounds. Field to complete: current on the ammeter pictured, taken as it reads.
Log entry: 4.5 A
